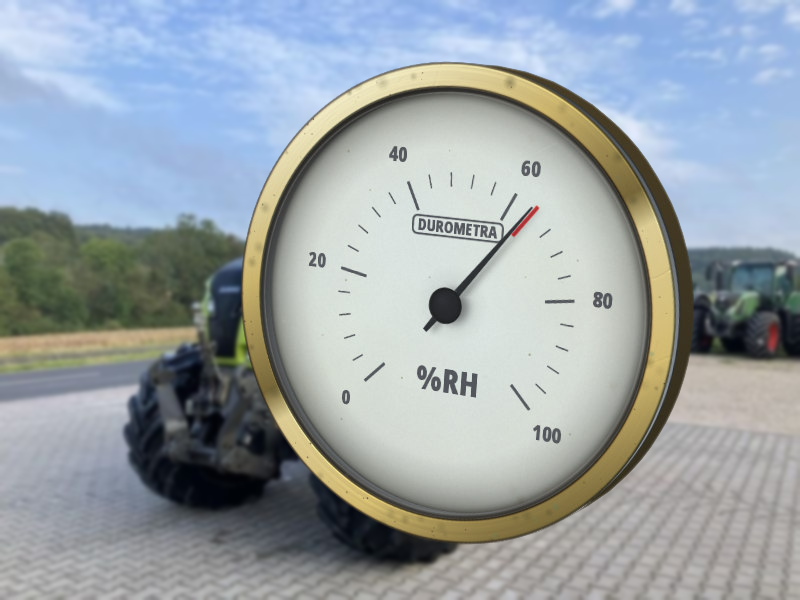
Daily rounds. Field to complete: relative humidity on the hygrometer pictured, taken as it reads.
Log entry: 64 %
